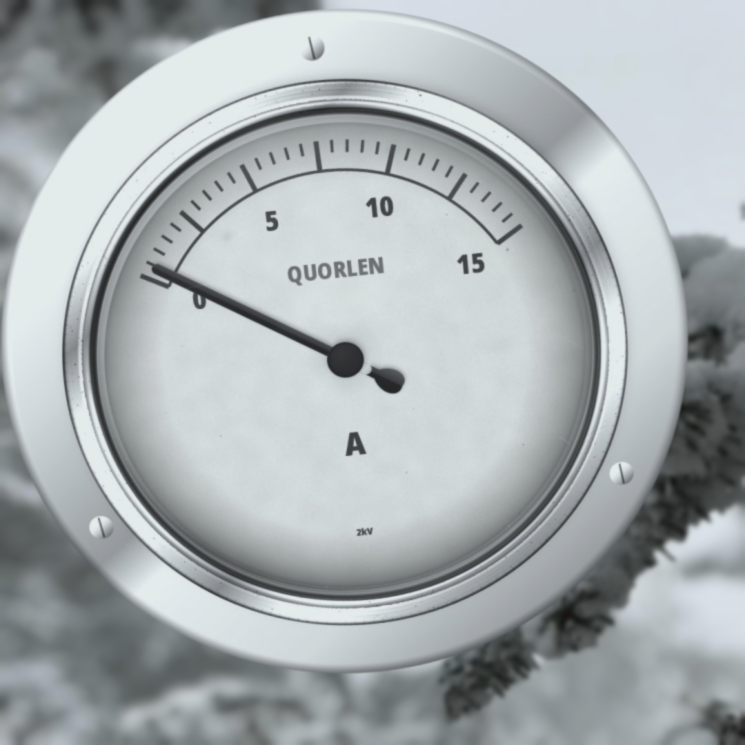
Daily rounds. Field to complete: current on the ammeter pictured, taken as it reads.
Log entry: 0.5 A
